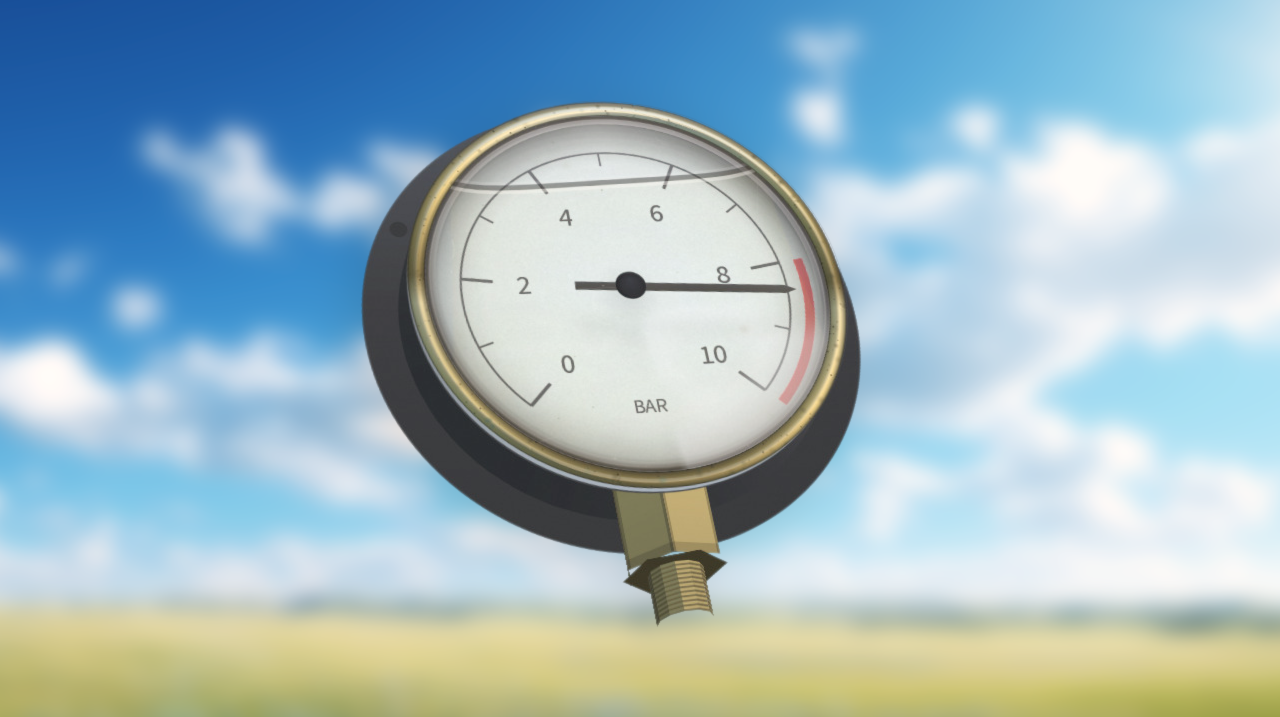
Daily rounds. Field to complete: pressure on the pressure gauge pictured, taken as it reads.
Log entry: 8.5 bar
